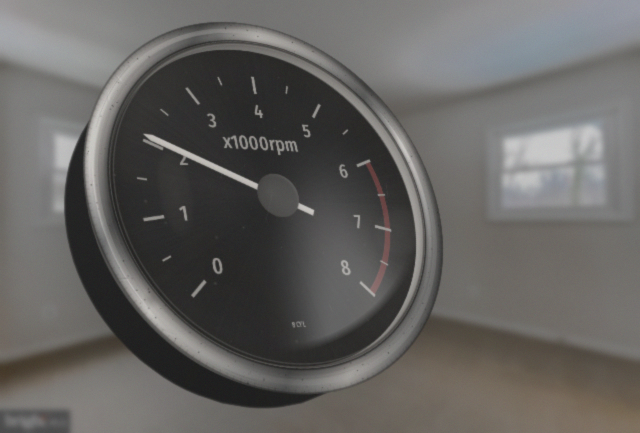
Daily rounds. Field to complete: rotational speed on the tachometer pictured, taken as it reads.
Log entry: 2000 rpm
